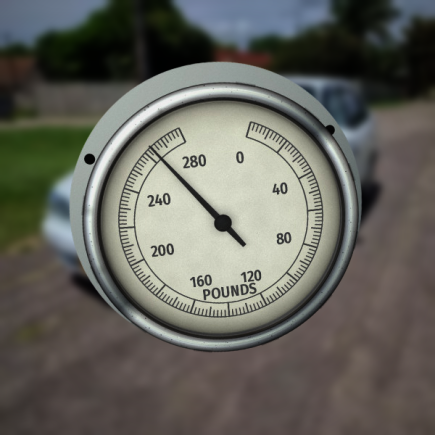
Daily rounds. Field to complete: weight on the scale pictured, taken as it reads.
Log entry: 264 lb
